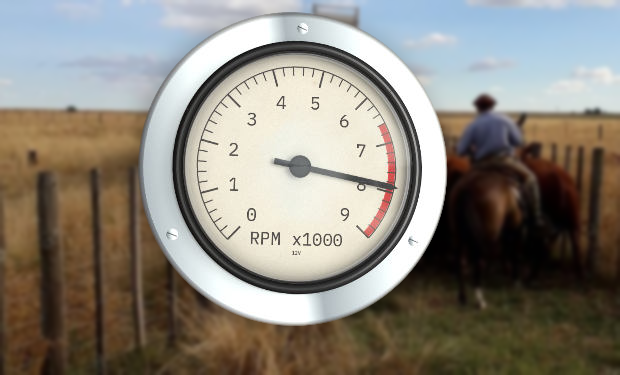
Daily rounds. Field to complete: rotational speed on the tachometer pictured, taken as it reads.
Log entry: 7900 rpm
